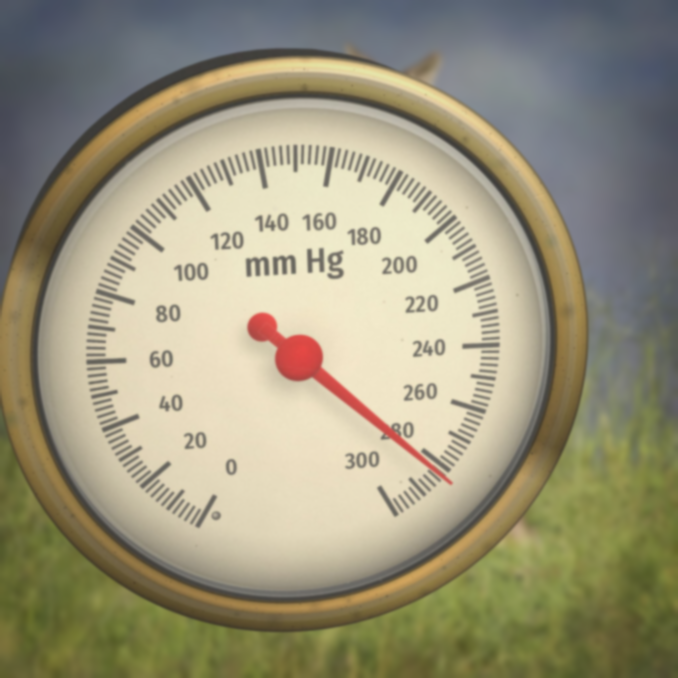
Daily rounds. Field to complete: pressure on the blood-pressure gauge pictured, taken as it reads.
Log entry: 282 mmHg
